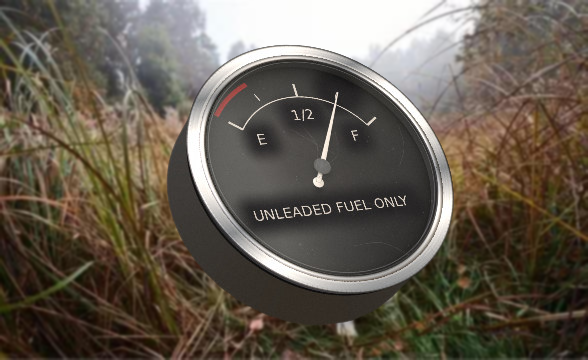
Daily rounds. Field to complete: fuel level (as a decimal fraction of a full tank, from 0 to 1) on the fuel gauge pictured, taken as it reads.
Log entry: 0.75
